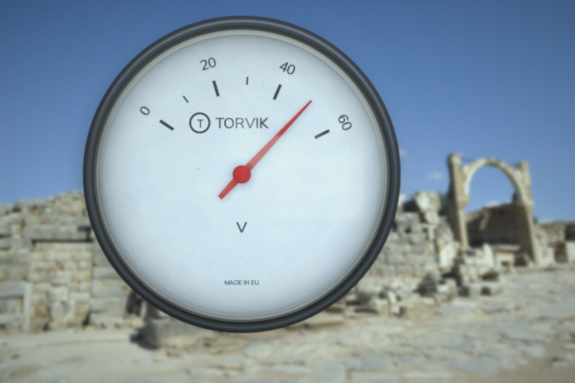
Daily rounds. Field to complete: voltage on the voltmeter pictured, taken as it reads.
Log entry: 50 V
